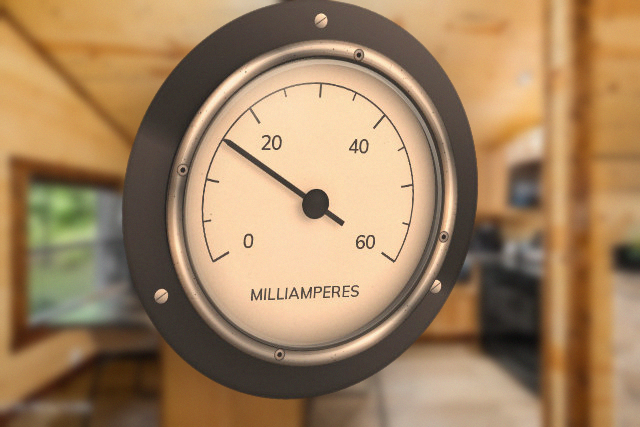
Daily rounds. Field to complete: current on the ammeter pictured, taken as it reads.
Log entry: 15 mA
